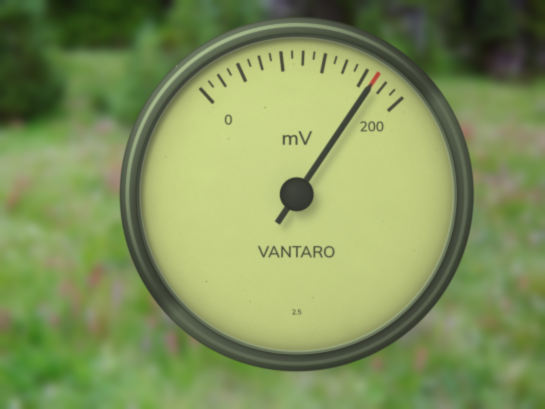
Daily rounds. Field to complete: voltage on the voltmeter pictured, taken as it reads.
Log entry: 170 mV
